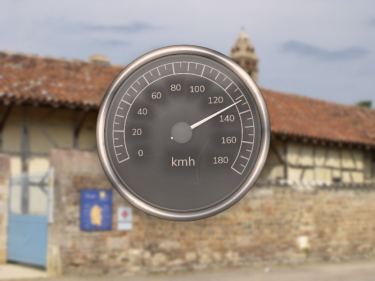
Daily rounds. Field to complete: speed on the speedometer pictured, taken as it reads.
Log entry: 132.5 km/h
